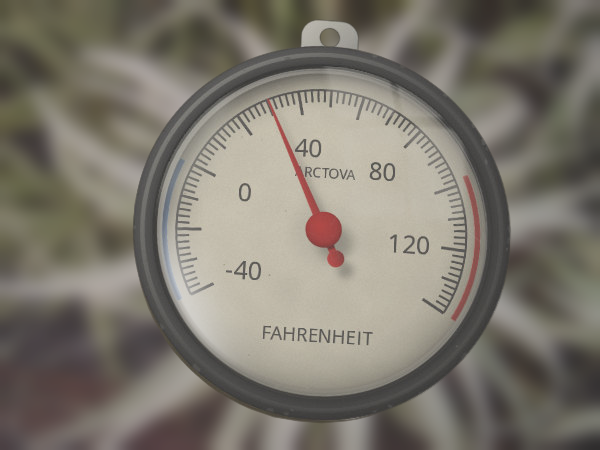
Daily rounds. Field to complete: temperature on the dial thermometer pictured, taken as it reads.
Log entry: 30 °F
